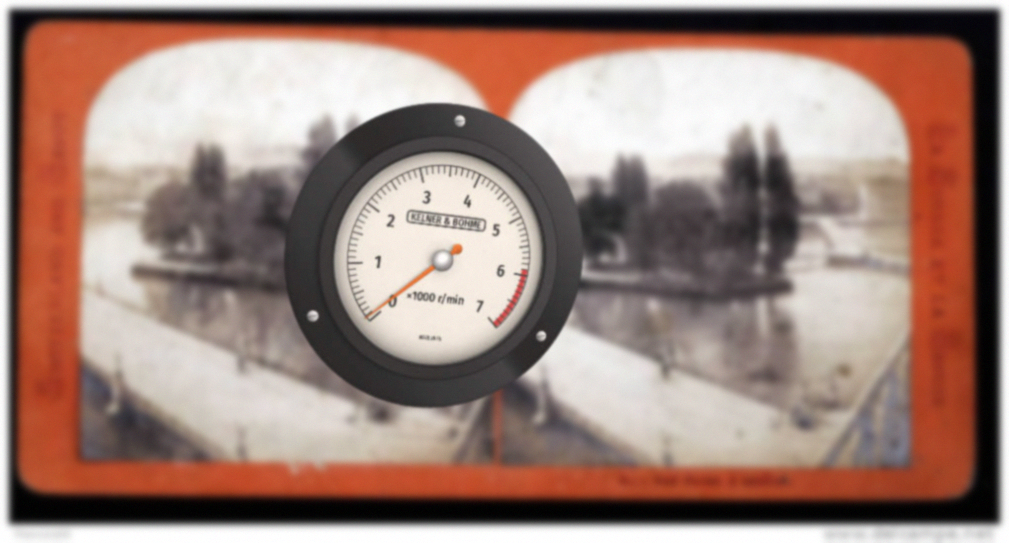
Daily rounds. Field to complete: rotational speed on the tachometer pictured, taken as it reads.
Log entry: 100 rpm
